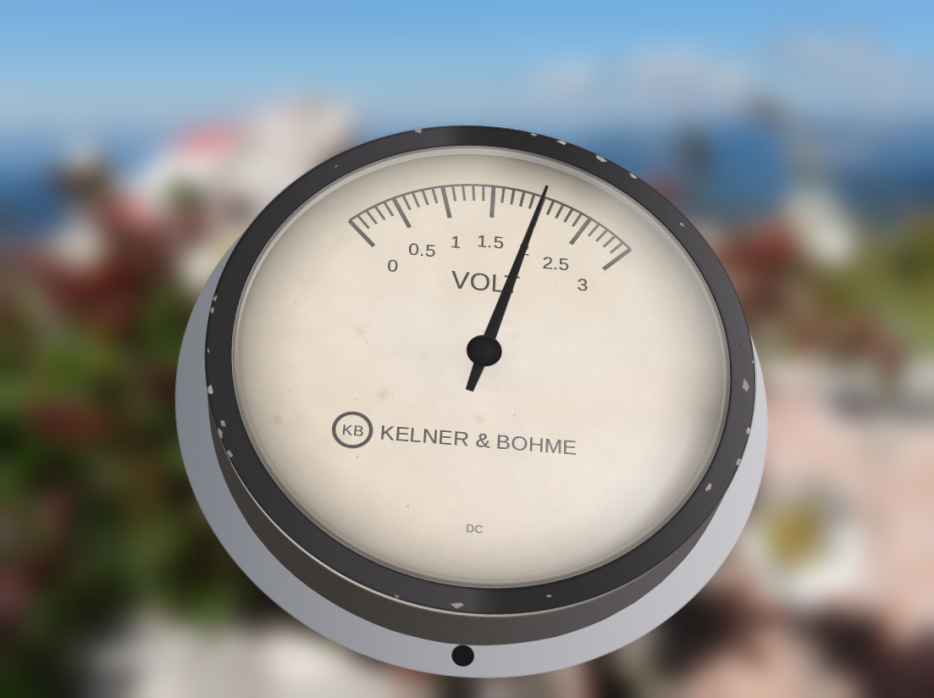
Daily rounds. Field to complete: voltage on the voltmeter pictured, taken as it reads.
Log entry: 2 V
